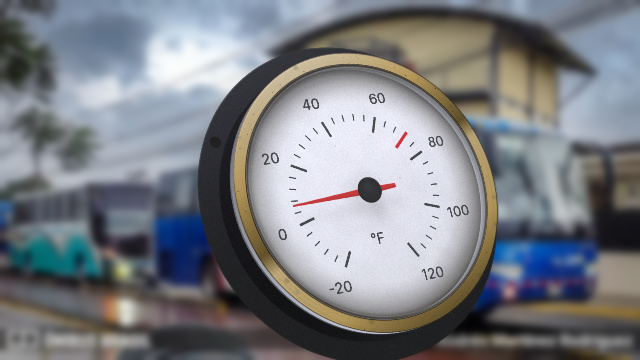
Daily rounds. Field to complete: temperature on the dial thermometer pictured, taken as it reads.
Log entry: 6 °F
